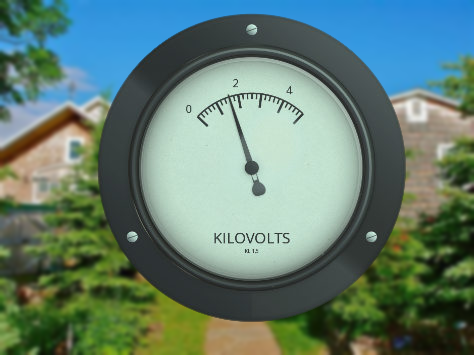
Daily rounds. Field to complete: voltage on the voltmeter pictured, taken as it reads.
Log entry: 1.6 kV
